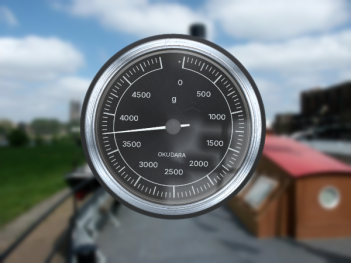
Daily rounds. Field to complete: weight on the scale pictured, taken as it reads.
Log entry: 3750 g
